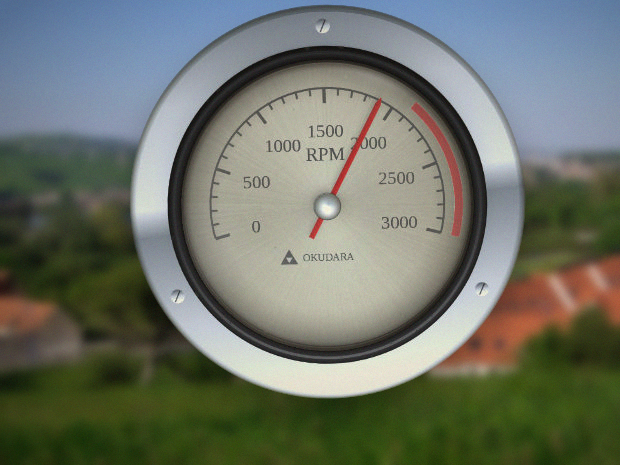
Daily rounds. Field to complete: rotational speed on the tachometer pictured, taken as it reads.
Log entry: 1900 rpm
